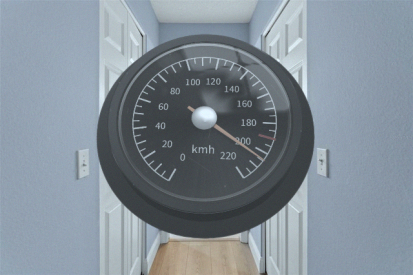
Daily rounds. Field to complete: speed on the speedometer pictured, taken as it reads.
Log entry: 205 km/h
